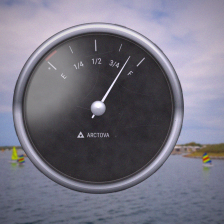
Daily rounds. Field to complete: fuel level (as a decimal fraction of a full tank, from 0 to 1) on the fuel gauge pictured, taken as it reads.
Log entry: 0.875
